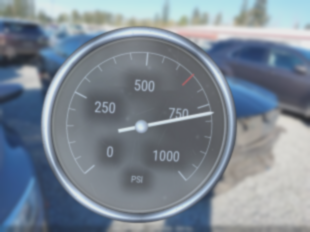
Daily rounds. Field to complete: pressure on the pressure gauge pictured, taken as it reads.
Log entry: 775 psi
